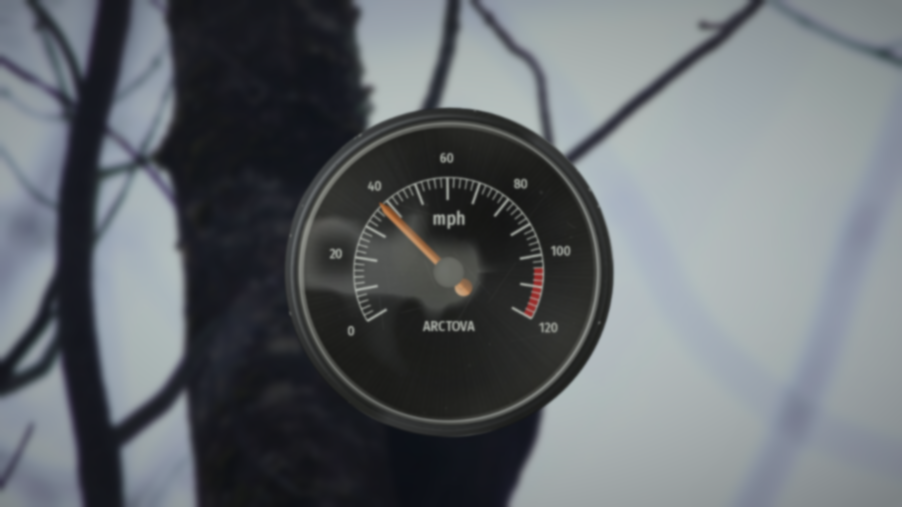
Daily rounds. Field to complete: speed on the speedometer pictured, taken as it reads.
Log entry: 38 mph
